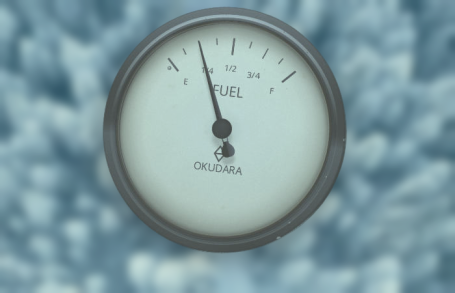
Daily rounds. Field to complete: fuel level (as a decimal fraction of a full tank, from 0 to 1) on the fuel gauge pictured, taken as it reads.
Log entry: 0.25
